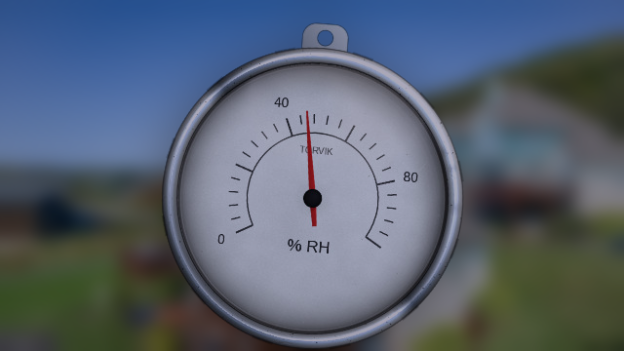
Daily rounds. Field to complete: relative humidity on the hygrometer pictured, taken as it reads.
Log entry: 46 %
